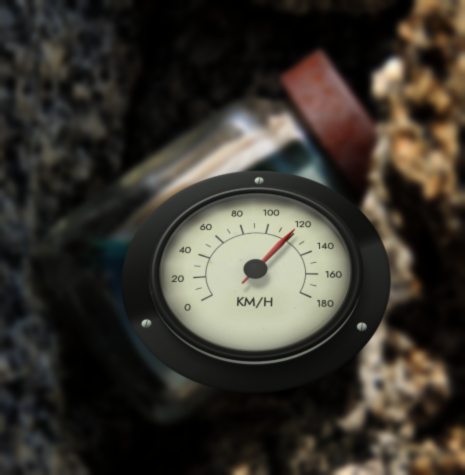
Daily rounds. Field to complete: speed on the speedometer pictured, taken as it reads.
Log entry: 120 km/h
